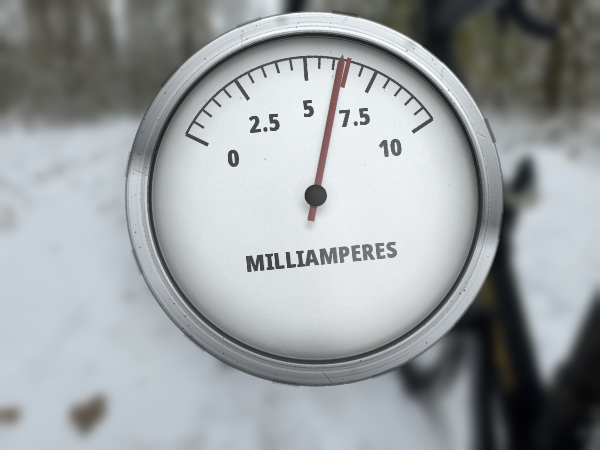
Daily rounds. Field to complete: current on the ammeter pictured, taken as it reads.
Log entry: 6.25 mA
